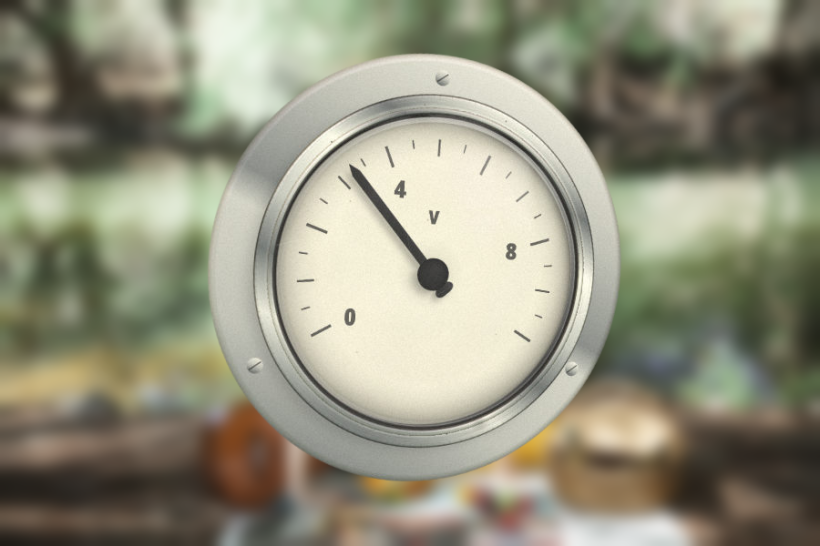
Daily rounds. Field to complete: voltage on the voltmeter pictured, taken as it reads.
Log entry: 3.25 V
